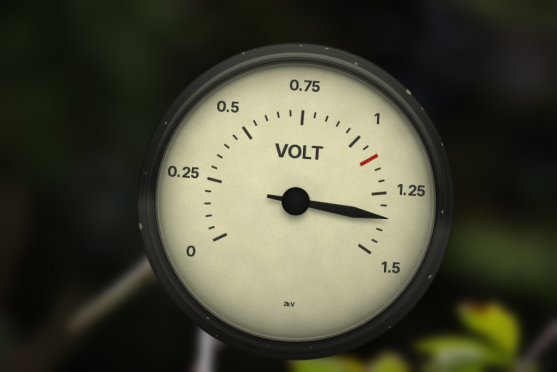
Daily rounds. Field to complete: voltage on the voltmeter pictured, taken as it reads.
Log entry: 1.35 V
